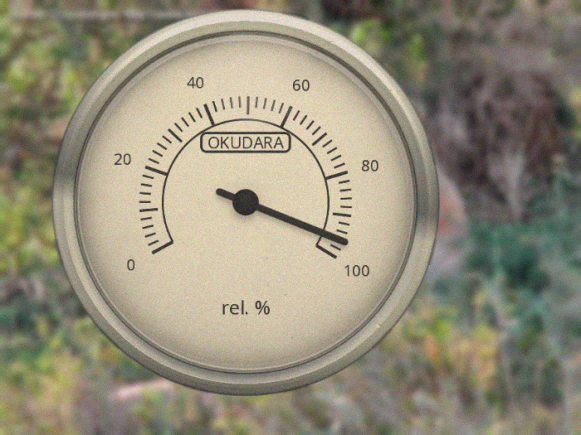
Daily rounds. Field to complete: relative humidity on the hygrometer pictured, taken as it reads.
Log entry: 96 %
